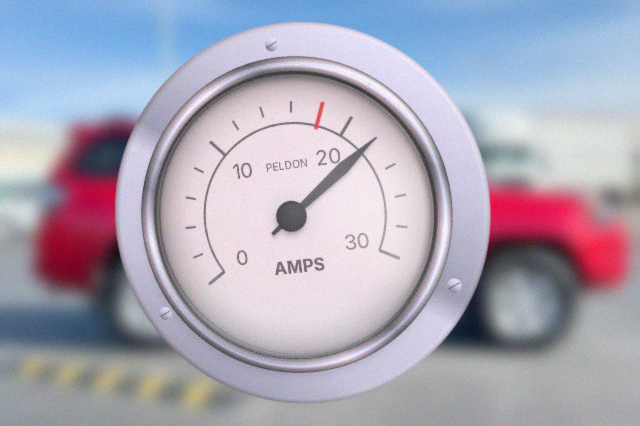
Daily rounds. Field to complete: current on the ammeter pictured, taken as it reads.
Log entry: 22 A
